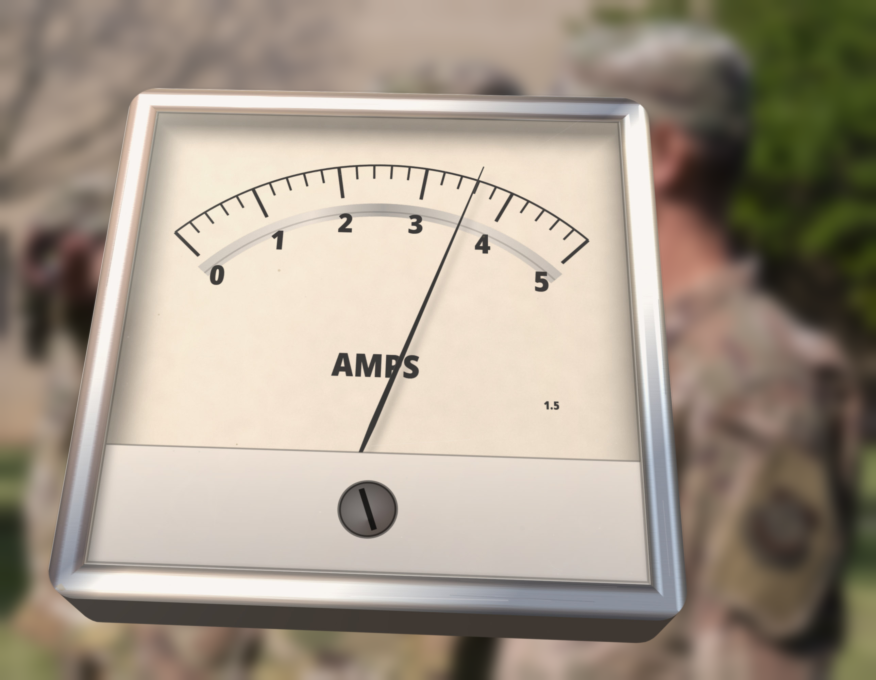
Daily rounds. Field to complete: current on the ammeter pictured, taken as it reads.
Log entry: 3.6 A
